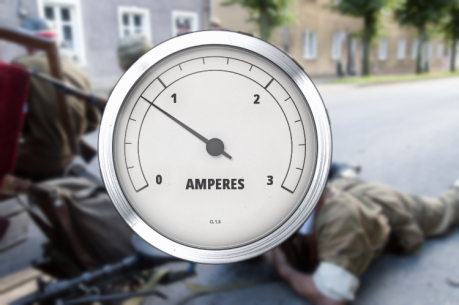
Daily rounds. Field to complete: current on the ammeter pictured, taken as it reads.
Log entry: 0.8 A
